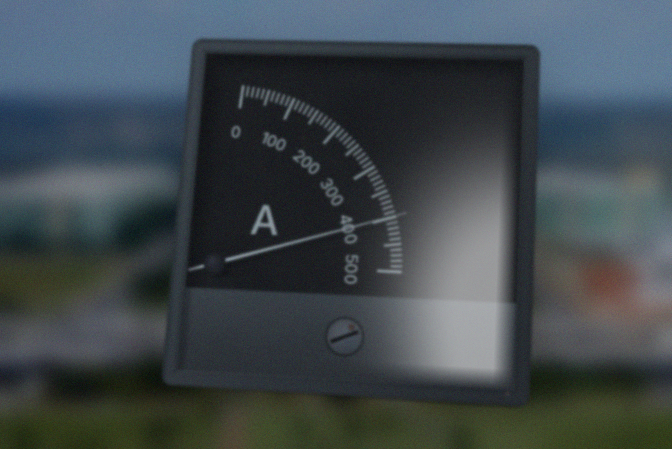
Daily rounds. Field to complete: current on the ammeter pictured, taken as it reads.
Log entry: 400 A
